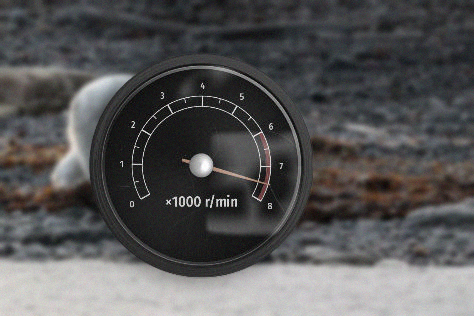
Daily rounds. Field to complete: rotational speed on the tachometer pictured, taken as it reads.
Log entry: 7500 rpm
